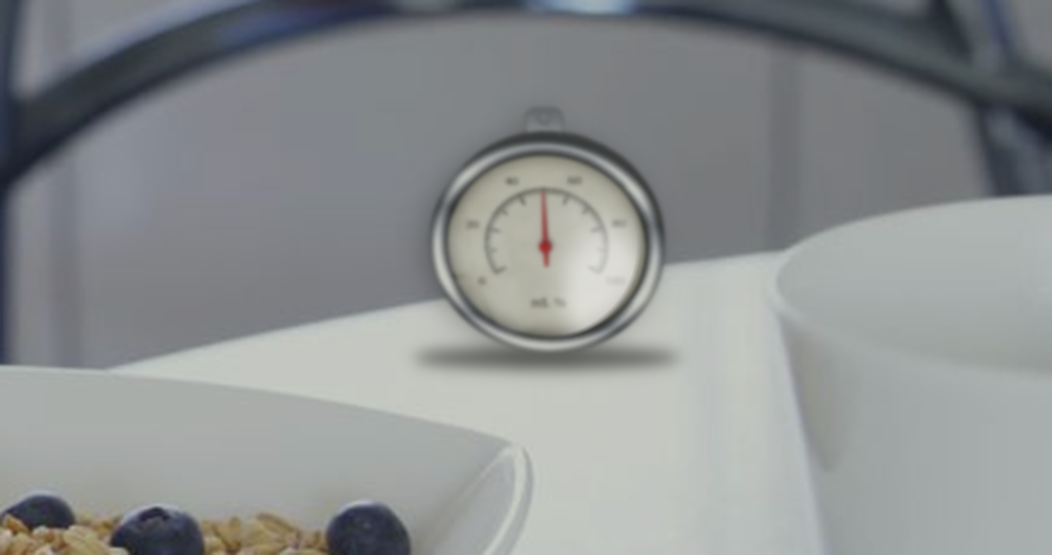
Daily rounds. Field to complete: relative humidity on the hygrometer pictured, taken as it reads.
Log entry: 50 %
